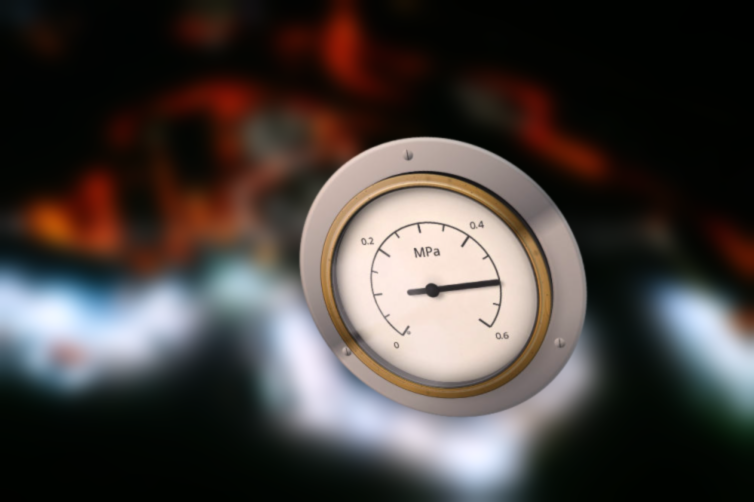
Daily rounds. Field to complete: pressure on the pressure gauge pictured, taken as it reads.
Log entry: 0.5 MPa
